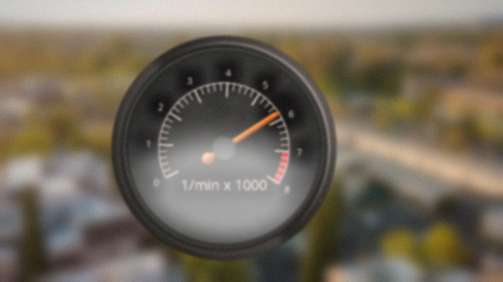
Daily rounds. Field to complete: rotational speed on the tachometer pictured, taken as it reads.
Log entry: 5800 rpm
